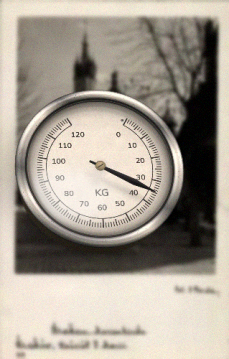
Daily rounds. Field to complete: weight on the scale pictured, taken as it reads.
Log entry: 35 kg
